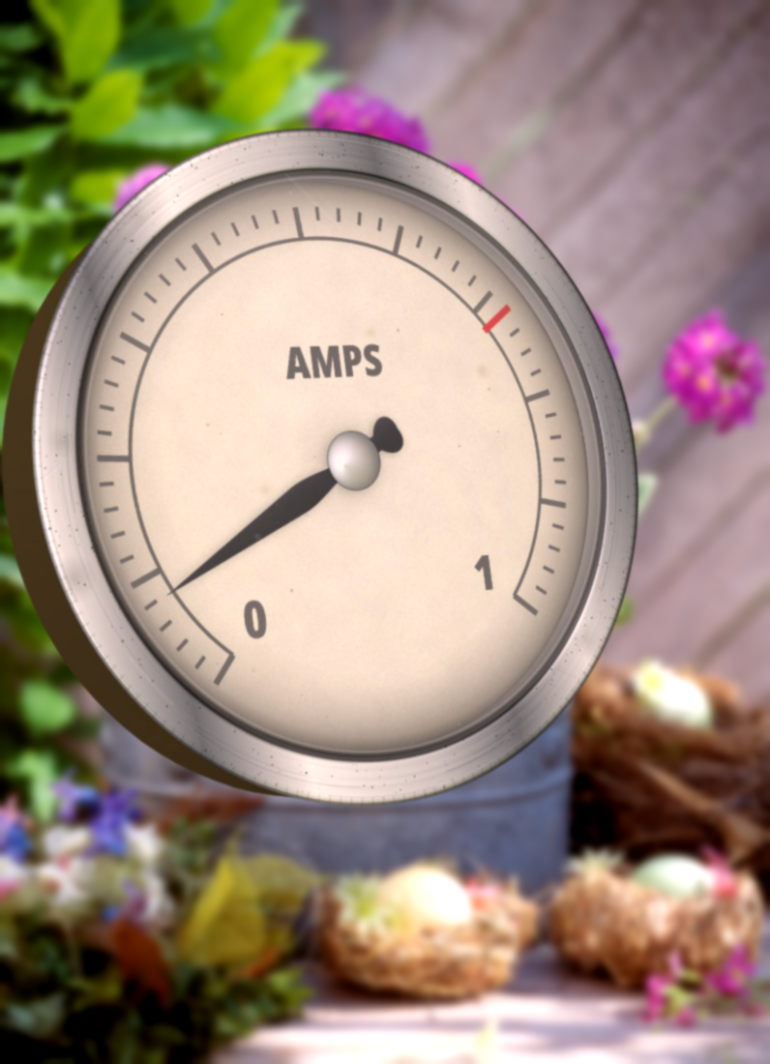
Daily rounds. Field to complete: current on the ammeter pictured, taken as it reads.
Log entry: 0.08 A
